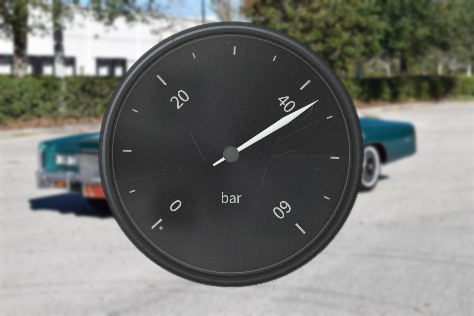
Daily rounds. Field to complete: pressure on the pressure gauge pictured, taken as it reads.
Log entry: 42.5 bar
